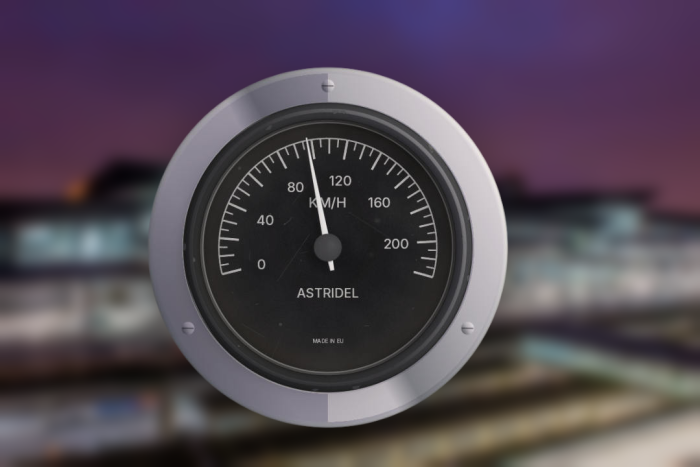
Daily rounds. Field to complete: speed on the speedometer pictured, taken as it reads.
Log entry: 97.5 km/h
